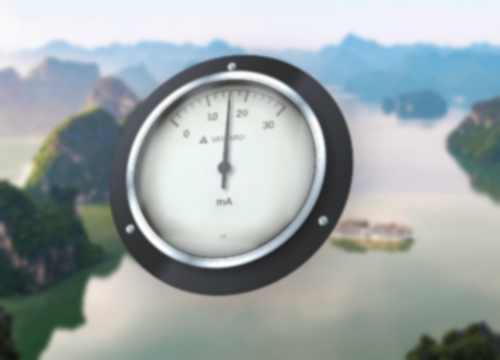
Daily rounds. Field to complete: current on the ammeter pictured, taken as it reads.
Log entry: 16 mA
